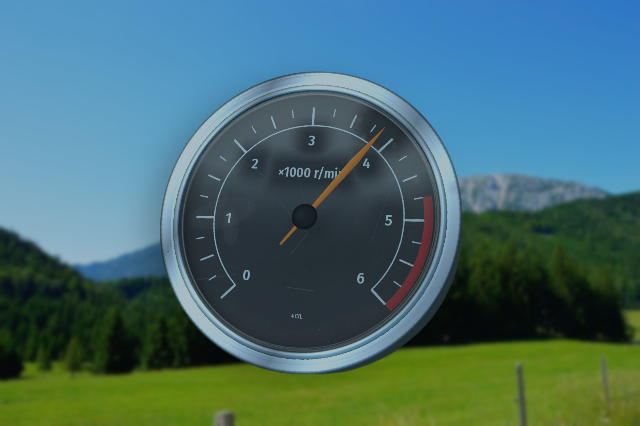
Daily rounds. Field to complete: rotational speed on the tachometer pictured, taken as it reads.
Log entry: 3875 rpm
